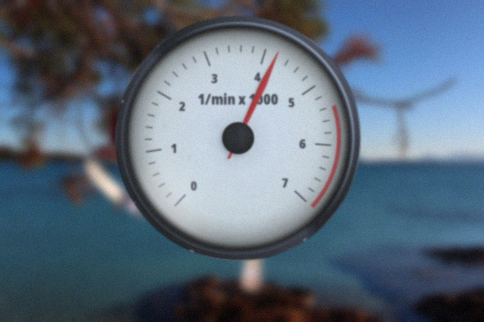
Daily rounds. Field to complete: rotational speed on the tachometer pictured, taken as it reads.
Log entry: 4200 rpm
